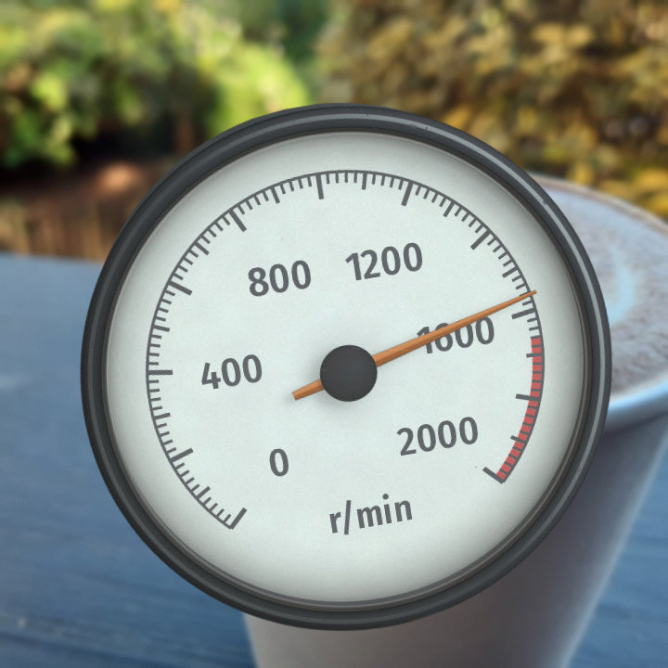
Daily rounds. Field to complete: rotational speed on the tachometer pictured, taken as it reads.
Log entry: 1560 rpm
